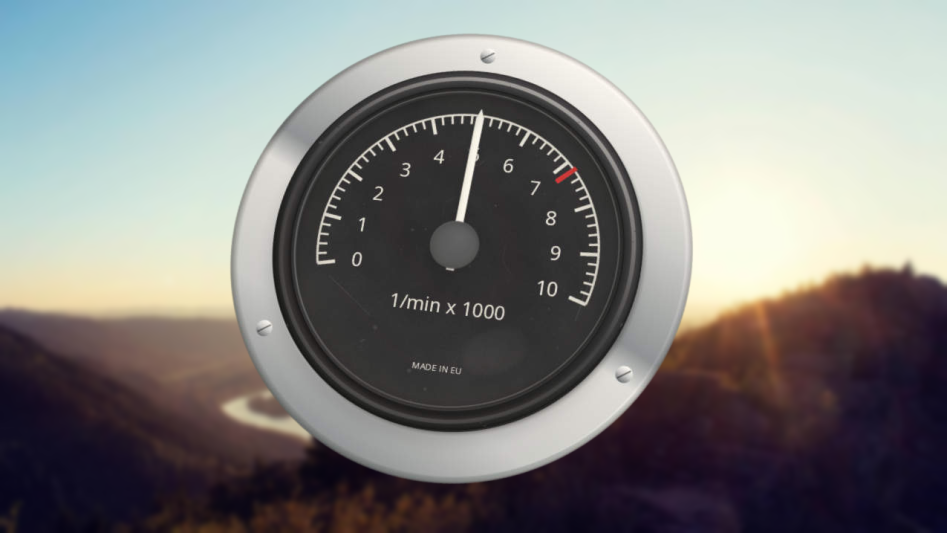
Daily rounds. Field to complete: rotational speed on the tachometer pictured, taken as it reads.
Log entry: 5000 rpm
